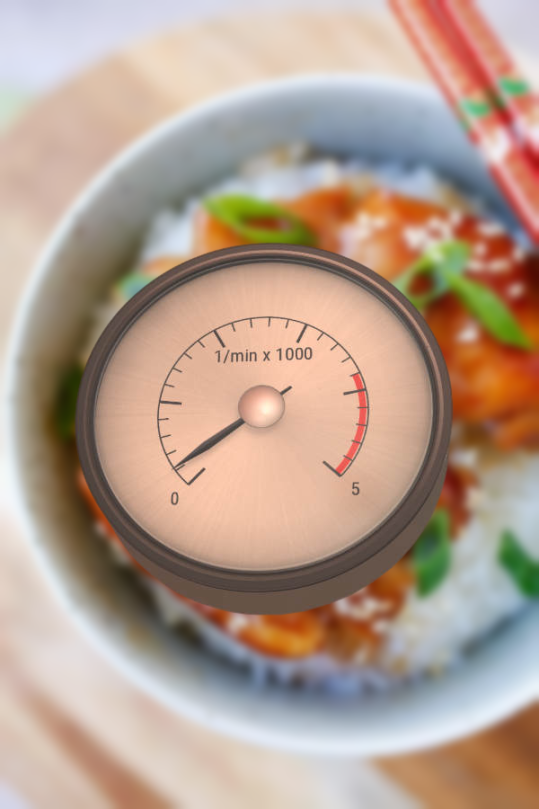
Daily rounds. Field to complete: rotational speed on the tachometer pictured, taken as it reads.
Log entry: 200 rpm
